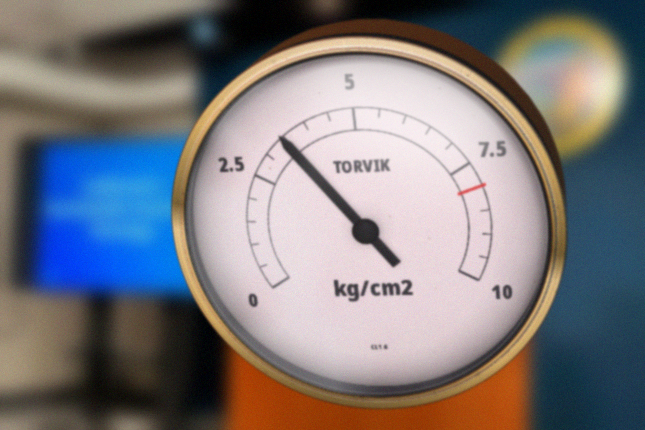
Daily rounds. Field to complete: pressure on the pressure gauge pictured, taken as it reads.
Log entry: 3.5 kg/cm²
